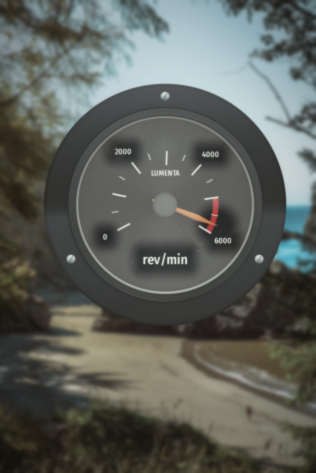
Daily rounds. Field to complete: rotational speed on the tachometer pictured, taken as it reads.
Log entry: 5750 rpm
